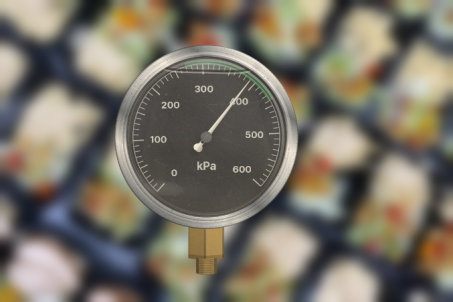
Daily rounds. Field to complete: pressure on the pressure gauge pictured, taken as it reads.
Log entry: 390 kPa
